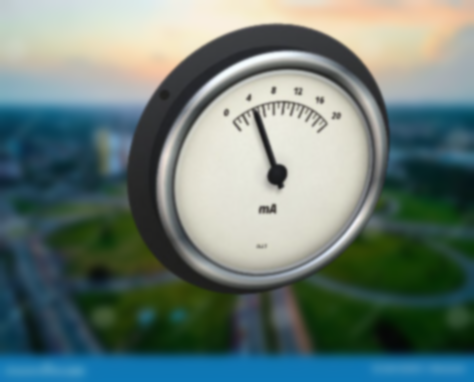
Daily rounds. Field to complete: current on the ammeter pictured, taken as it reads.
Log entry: 4 mA
